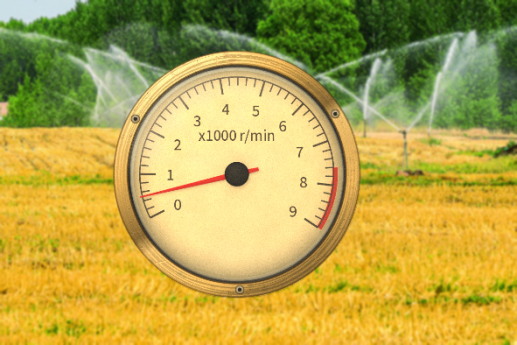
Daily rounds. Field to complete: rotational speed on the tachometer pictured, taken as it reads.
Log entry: 500 rpm
